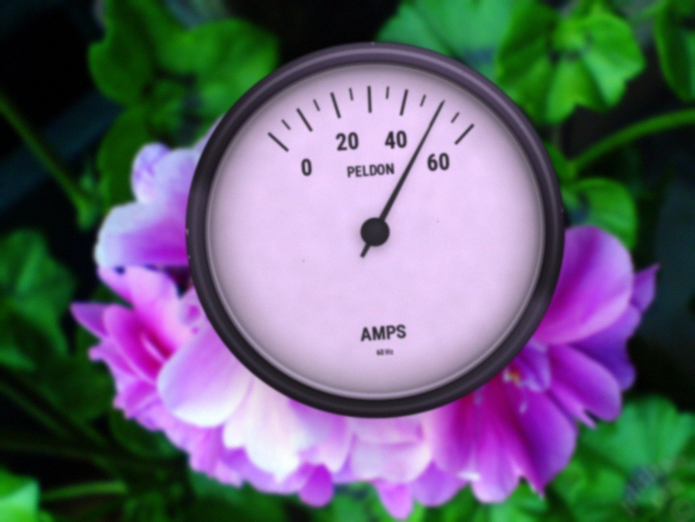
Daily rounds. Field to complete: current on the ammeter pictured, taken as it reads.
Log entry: 50 A
